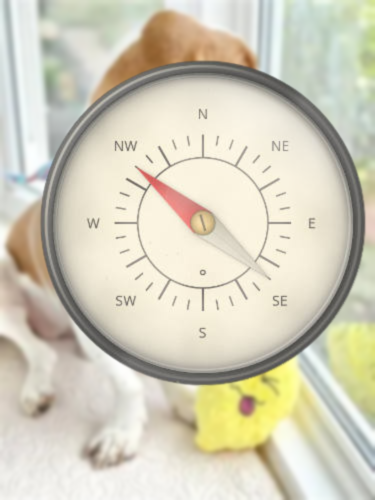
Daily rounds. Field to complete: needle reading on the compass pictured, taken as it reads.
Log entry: 310 °
